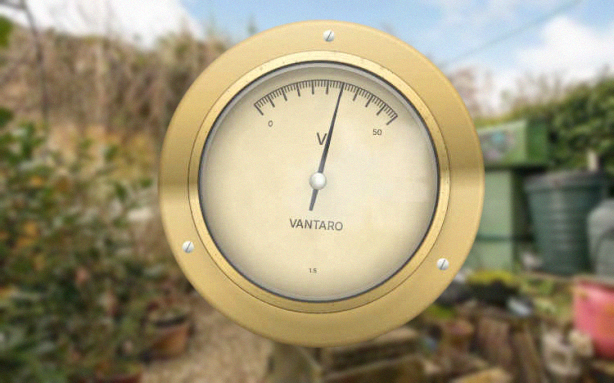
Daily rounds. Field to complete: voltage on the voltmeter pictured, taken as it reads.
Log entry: 30 V
